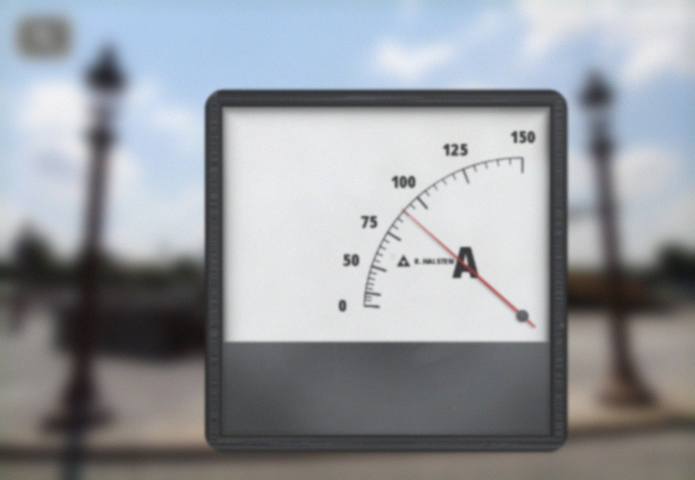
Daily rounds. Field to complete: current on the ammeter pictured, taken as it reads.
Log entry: 90 A
